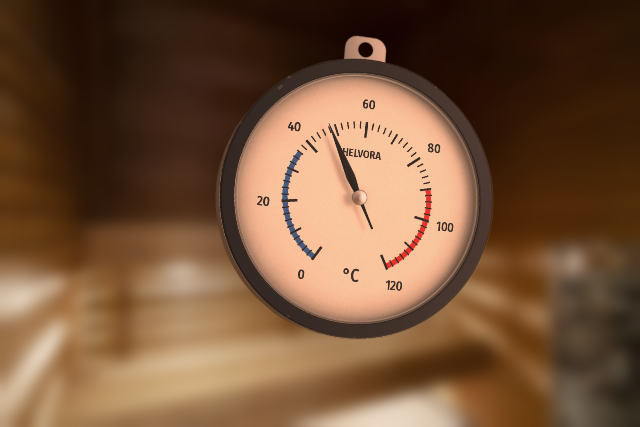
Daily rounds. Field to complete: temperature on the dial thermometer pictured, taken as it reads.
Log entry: 48 °C
